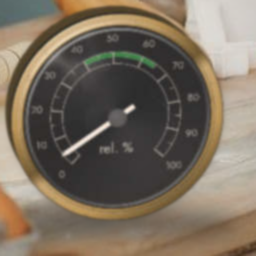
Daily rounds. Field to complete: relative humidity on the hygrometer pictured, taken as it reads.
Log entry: 5 %
